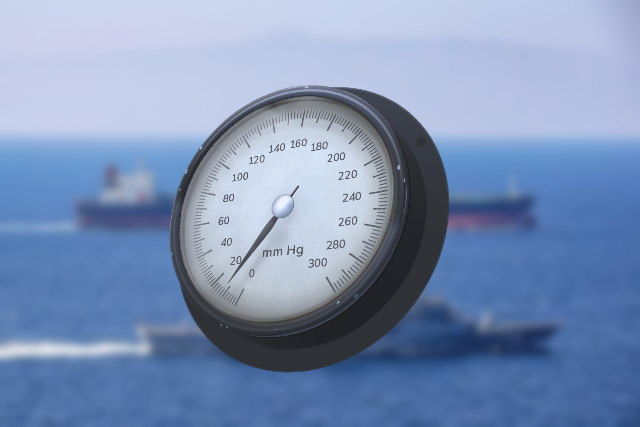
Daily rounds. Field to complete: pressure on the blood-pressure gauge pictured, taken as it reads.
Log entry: 10 mmHg
